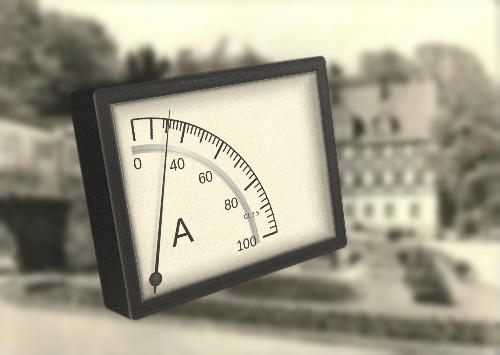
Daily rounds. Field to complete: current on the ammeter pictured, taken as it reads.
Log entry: 30 A
